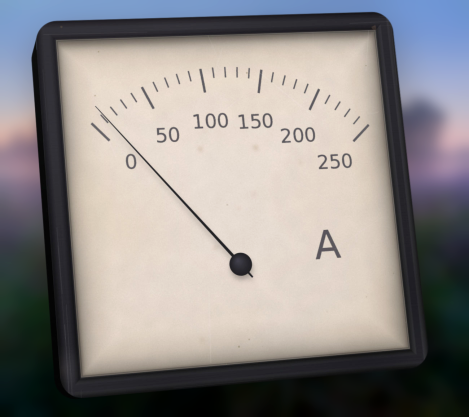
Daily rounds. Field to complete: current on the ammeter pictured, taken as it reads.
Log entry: 10 A
